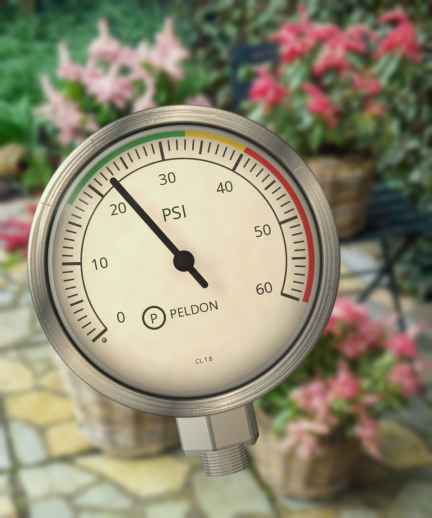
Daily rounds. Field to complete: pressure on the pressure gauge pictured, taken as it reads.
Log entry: 22.5 psi
